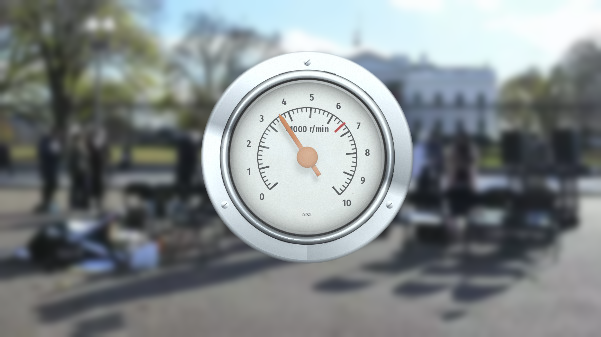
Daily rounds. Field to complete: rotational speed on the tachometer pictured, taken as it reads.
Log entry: 3600 rpm
